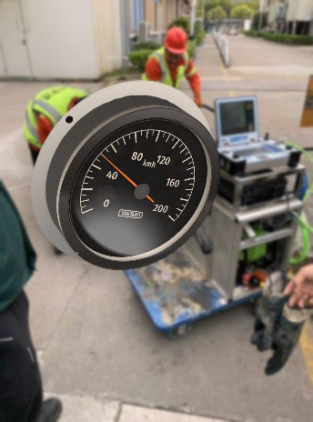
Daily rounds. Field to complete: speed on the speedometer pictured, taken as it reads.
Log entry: 50 km/h
